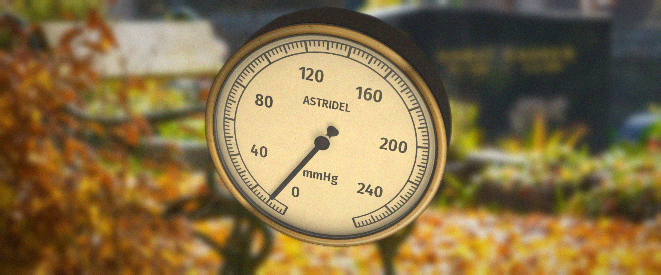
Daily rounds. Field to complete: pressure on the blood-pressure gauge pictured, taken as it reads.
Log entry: 10 mmHg
